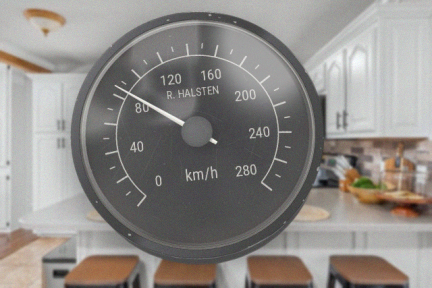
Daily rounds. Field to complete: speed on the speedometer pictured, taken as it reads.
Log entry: 85 km/h
